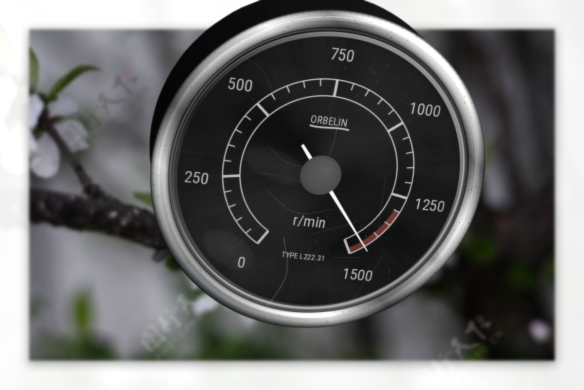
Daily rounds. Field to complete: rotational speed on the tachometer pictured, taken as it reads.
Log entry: 1450 rpm
